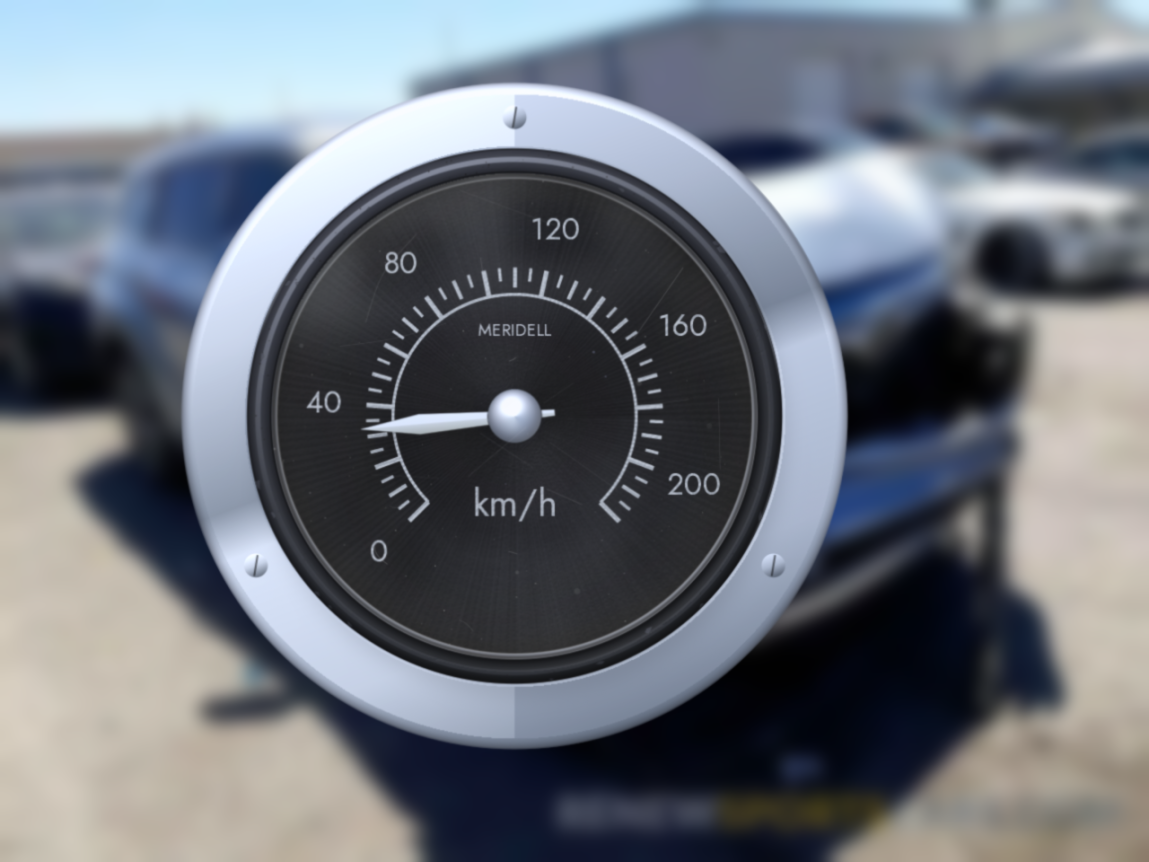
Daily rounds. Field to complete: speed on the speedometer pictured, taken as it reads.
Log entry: 32.5 km/h
